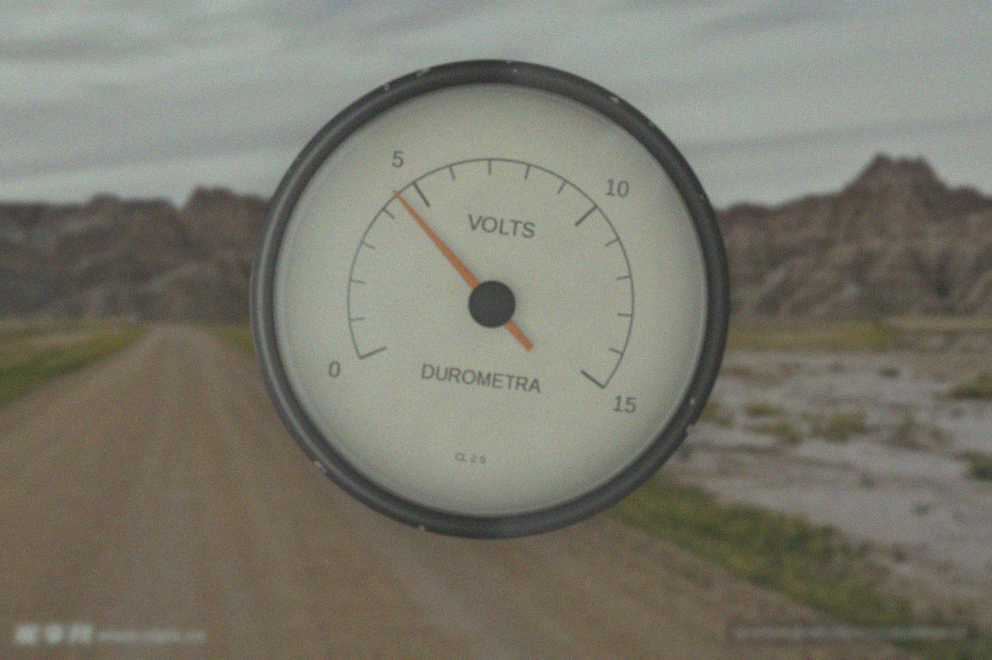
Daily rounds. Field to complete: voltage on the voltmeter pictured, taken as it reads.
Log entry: 4.5 V
